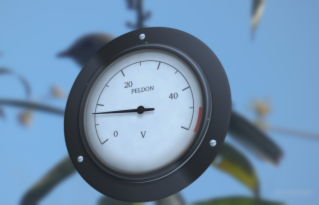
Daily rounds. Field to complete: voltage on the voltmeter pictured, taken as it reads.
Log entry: 7.5 V
